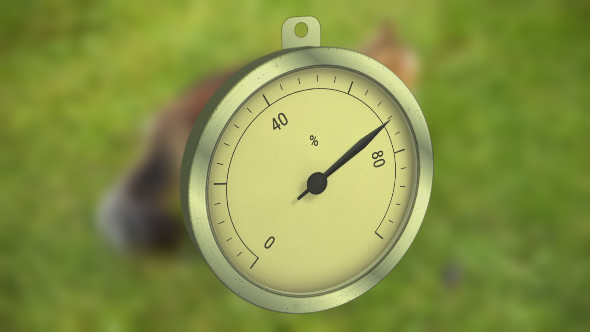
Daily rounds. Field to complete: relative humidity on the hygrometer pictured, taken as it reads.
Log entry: 72 %
